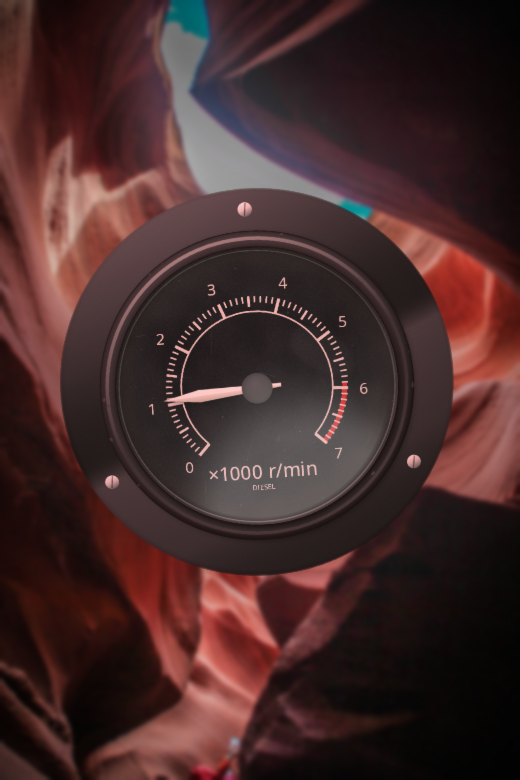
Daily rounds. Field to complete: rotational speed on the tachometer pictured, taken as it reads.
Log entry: 1100 rpm
